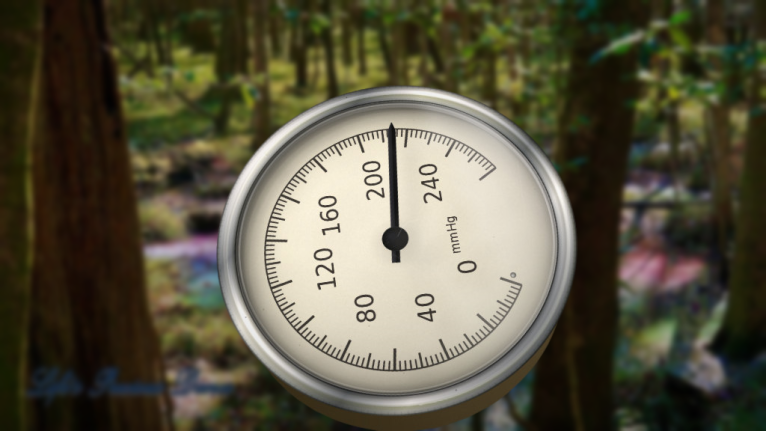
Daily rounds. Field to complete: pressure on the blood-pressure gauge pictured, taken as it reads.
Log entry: 214 mmHg
